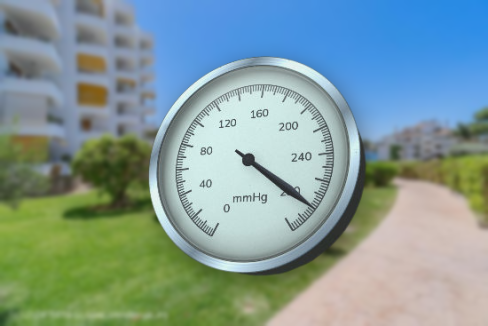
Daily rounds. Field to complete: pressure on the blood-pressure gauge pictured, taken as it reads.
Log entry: 280 mmHg
